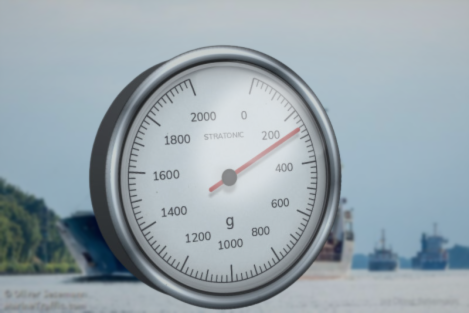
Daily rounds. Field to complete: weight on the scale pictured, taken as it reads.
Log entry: 260 g
